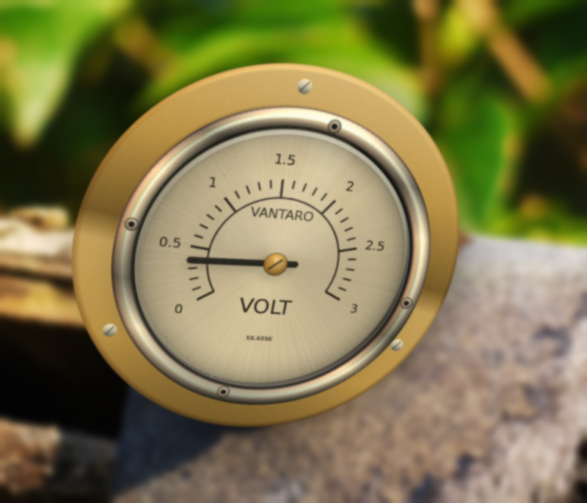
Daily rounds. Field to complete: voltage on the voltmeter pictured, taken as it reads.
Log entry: 0.4 V
